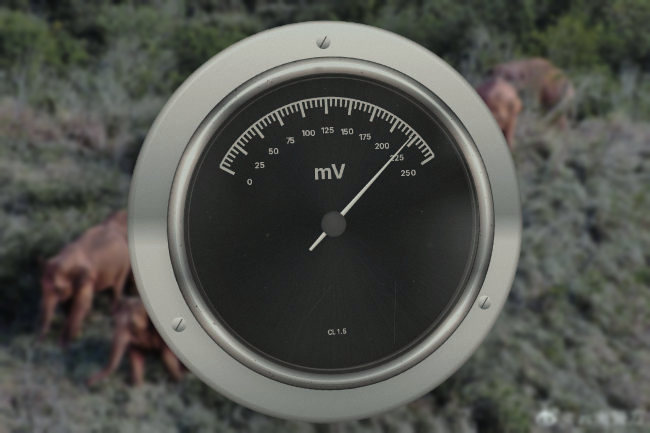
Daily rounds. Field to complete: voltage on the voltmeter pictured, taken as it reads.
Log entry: 220 mV
